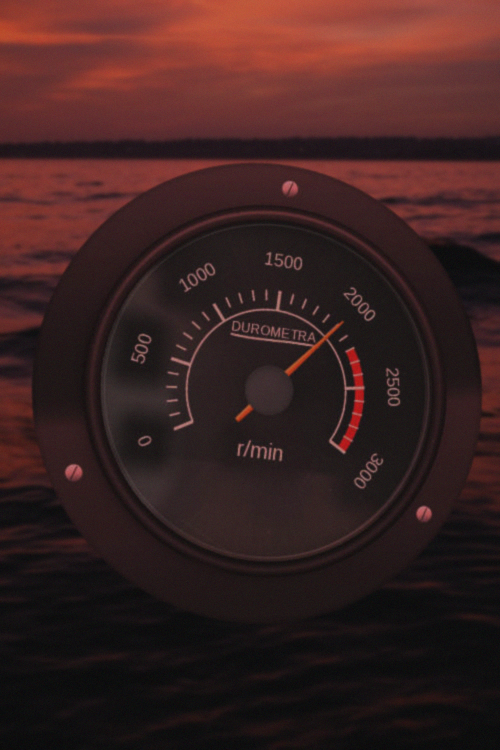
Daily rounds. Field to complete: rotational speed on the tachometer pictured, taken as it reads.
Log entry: 2000 rpm
